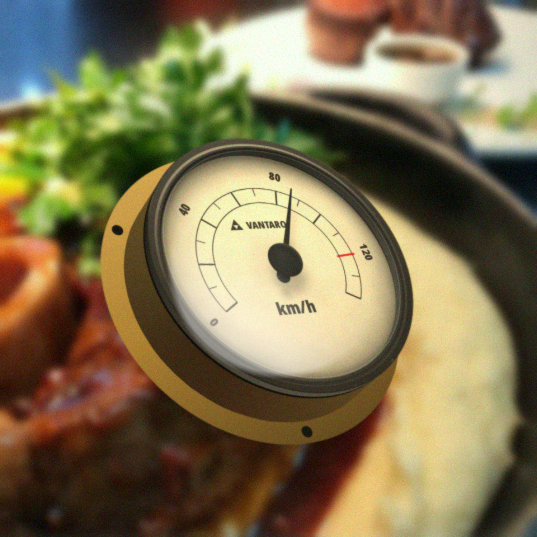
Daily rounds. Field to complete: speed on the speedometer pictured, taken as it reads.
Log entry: 85 km/h
